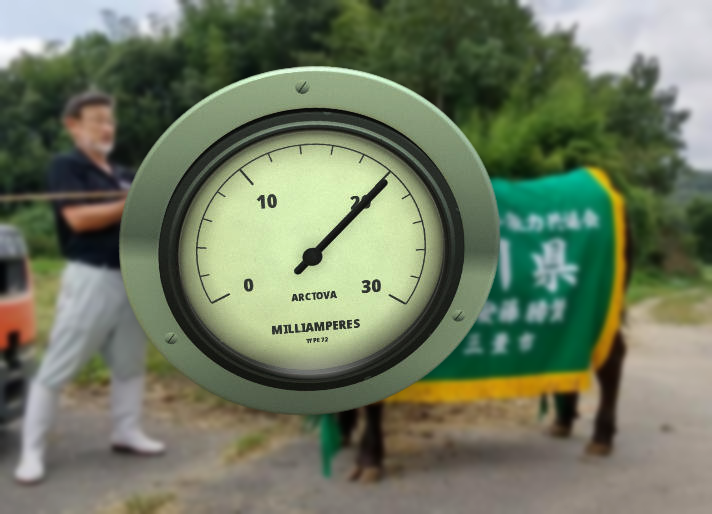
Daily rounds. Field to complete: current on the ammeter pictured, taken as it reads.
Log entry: 20 mA
